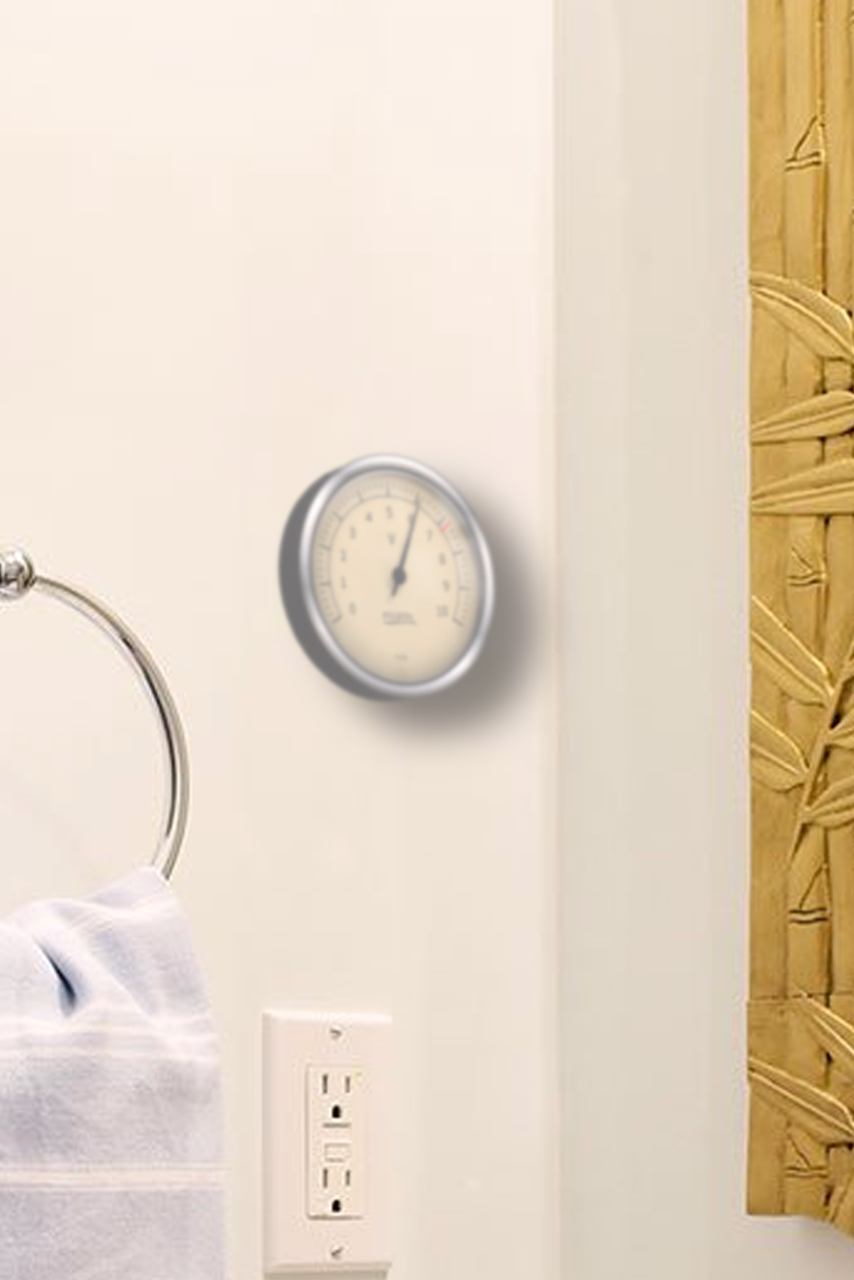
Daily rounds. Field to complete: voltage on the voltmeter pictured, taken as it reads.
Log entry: 6 V
